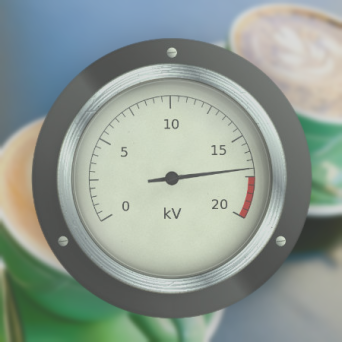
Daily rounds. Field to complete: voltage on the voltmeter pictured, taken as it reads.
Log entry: 17 kV
